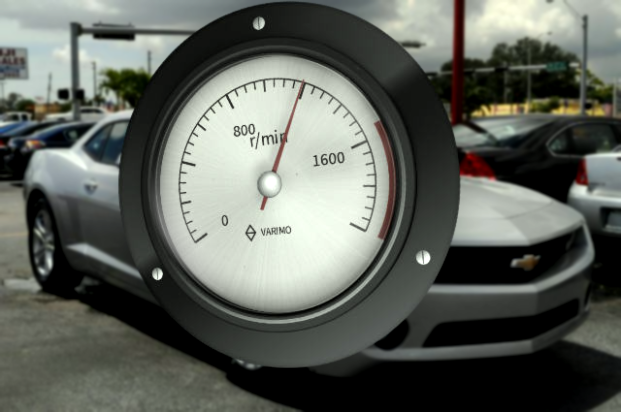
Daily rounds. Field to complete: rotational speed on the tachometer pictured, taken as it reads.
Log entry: 1200 rpm
